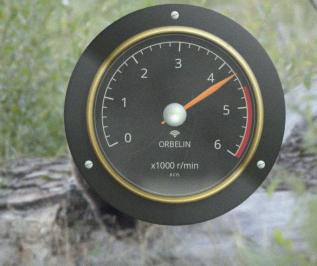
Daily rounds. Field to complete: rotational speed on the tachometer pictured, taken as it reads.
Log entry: 4300 rpm
